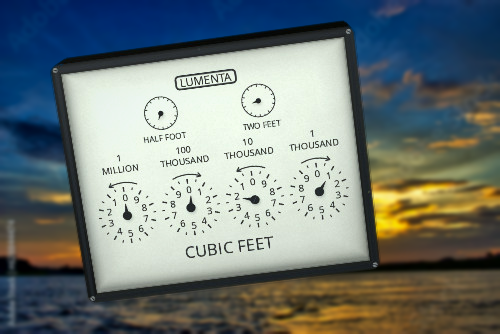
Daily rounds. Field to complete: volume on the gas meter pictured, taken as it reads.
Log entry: 2100 ft³
